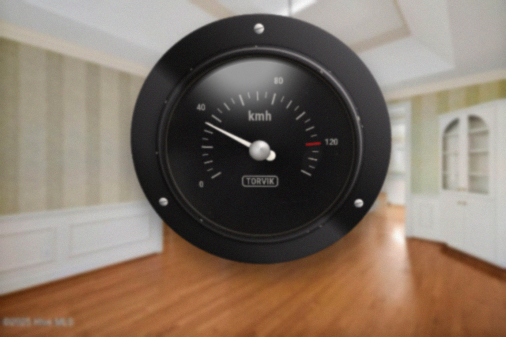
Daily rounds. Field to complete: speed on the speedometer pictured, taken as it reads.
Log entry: 35 km/h
